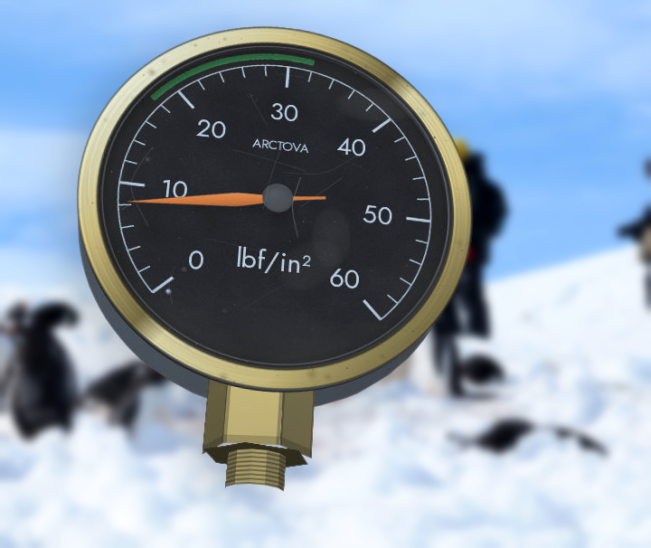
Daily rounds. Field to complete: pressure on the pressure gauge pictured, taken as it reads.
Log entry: 8 psi
